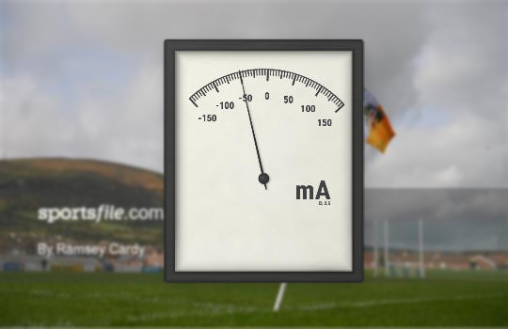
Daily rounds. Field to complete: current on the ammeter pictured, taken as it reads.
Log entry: -50 mA
